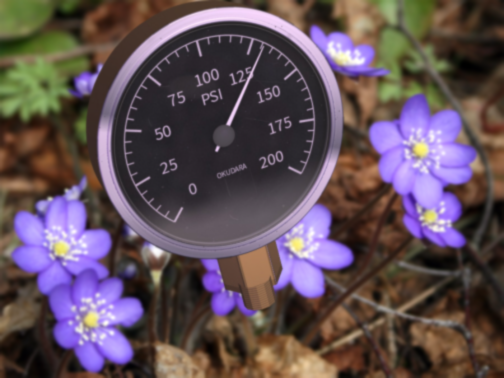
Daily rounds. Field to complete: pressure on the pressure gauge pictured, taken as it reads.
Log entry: 130 psi
